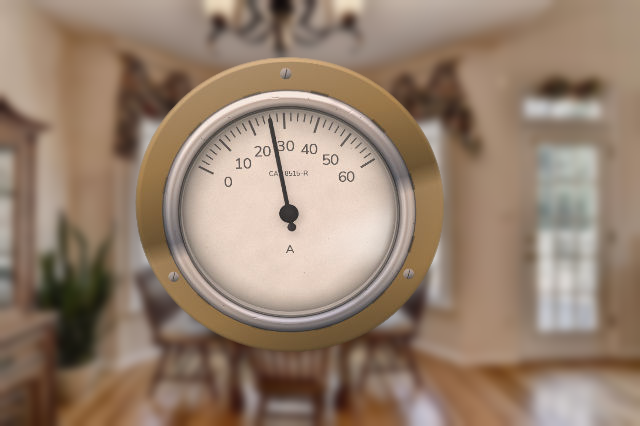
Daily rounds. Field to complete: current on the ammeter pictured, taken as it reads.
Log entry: 26 A
